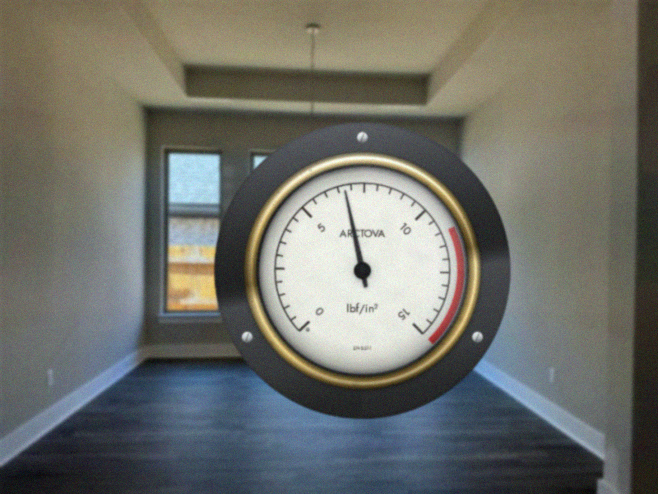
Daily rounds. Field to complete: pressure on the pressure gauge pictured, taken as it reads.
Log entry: 6.75 psi
